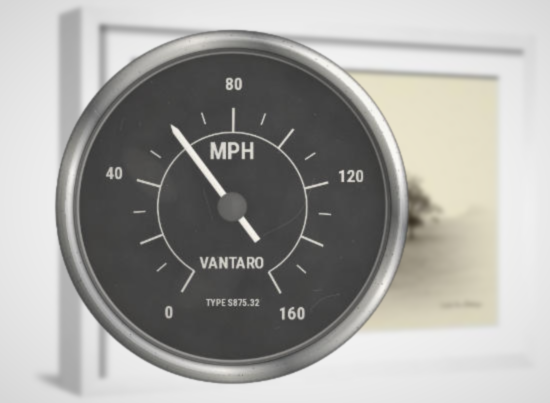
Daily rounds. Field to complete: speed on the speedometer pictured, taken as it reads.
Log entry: 60 mph
